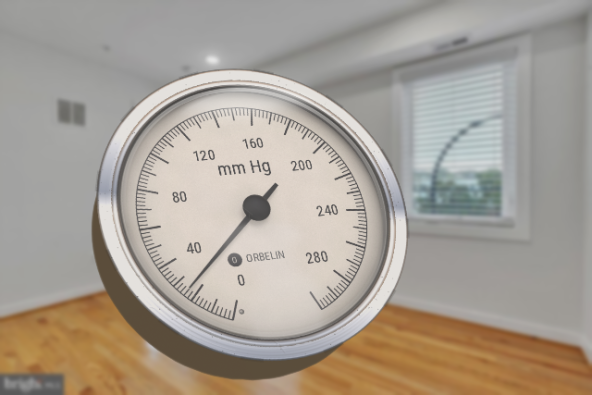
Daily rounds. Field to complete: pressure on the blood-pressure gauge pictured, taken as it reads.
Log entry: 24 mmHg
